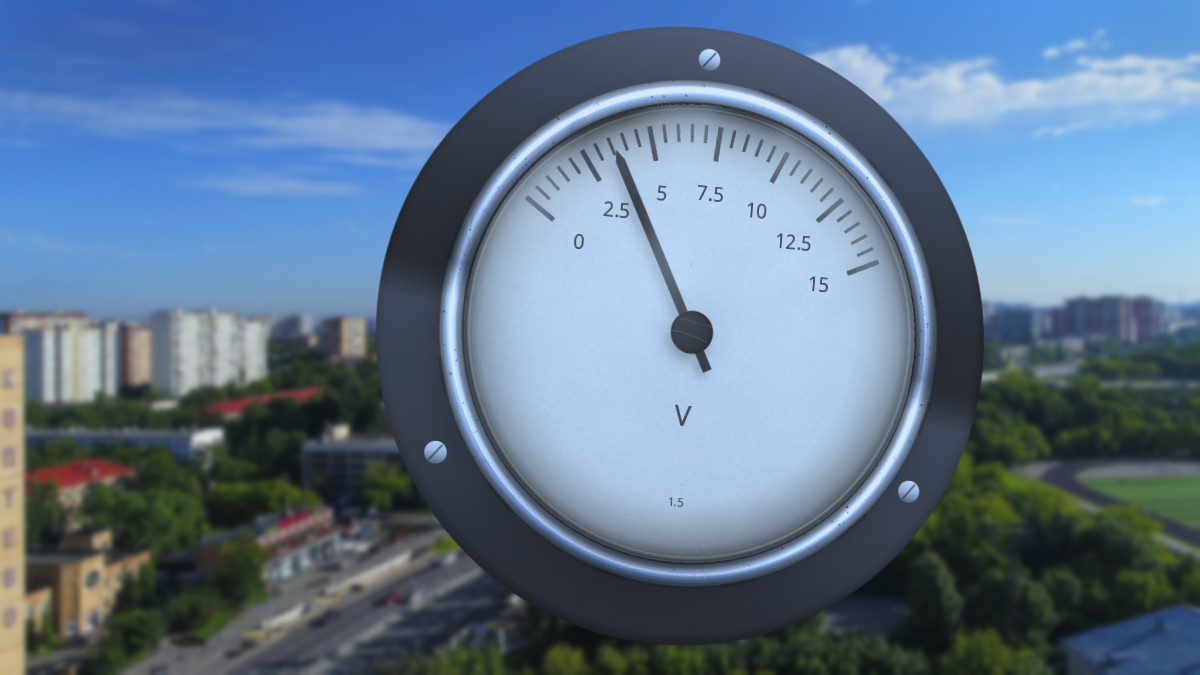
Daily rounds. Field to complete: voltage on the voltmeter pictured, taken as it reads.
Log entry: 3.5 V
